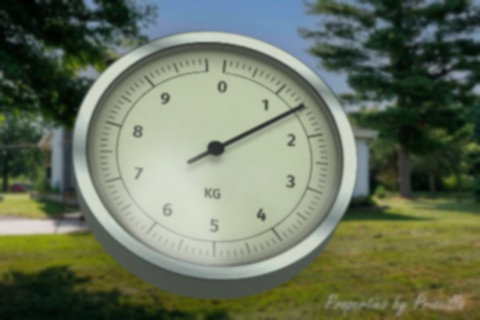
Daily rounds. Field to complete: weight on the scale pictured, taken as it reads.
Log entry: 1.5 kg
